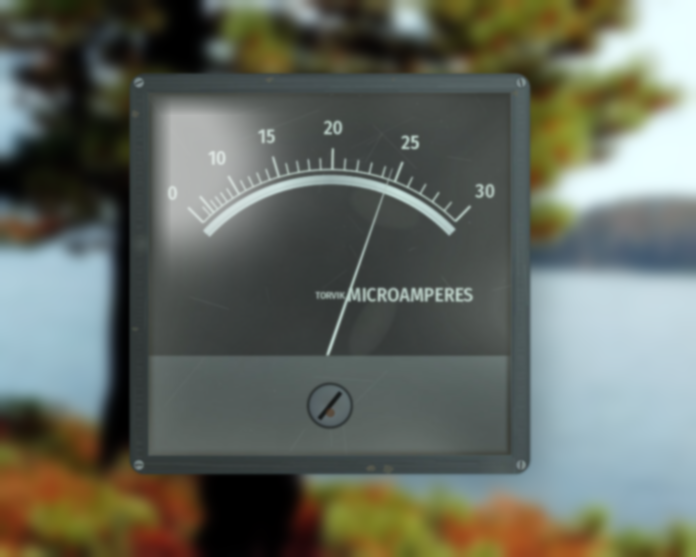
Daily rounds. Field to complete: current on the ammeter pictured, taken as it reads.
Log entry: 24.5 µA
